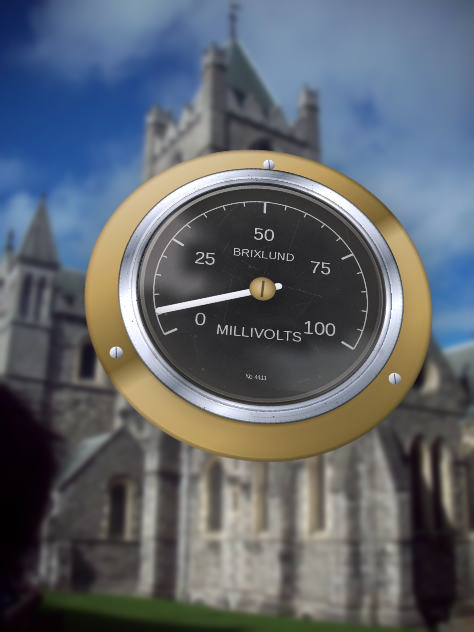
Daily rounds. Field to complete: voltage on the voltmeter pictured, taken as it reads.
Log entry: 5 mV
